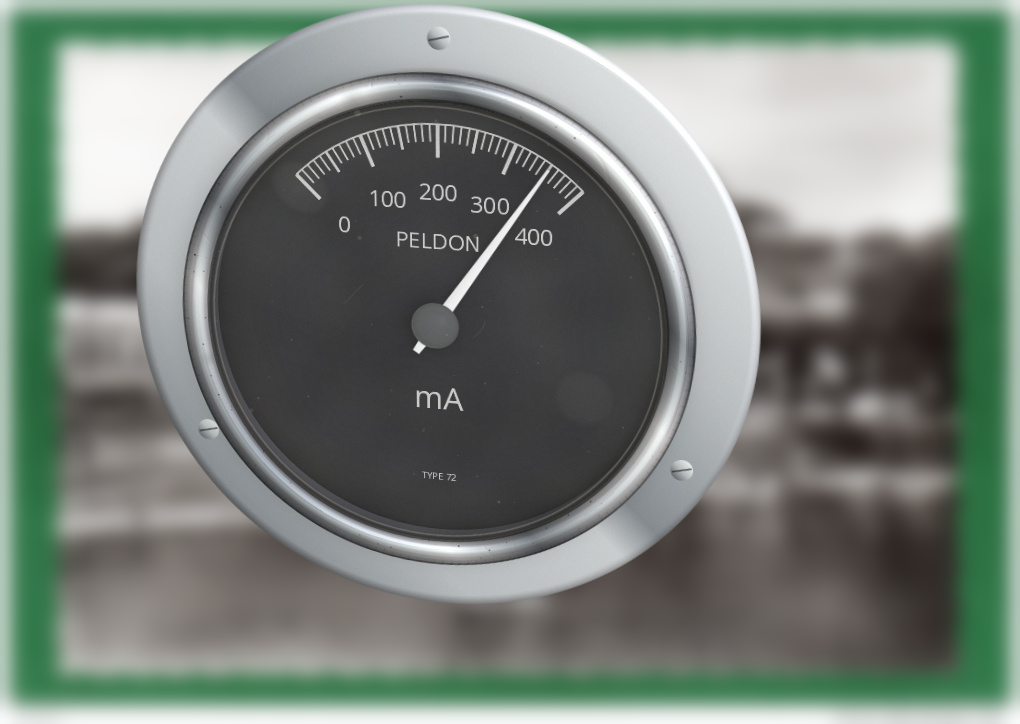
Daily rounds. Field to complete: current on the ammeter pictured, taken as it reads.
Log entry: 350 mA
